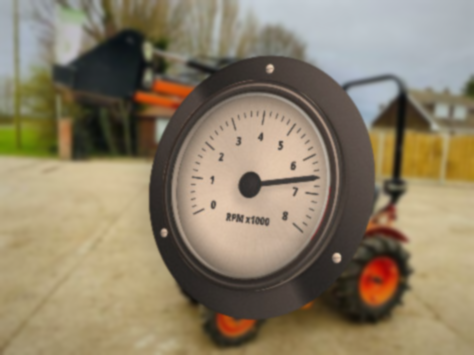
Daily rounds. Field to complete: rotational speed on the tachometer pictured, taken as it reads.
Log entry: 6600 rpm
